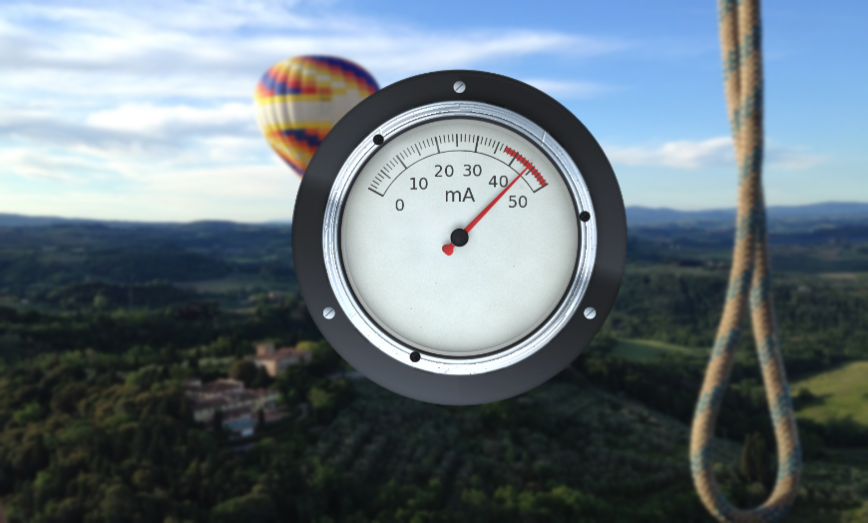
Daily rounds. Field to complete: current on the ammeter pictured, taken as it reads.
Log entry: 44 mA
